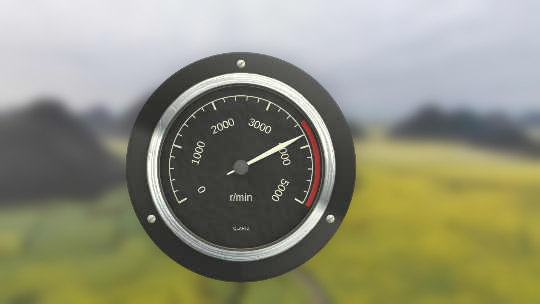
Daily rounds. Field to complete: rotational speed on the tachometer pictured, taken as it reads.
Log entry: 3800 rpm
